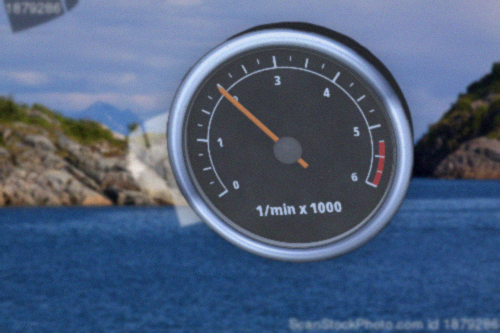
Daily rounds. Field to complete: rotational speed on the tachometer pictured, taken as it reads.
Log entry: 2000 rpm
